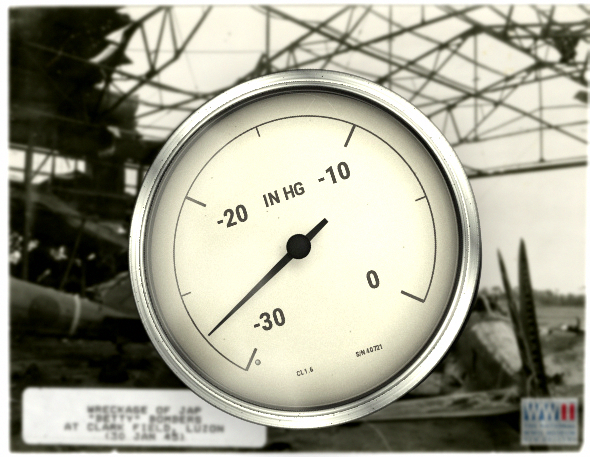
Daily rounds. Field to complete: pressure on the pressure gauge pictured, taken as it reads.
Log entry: -27.5 inHg
